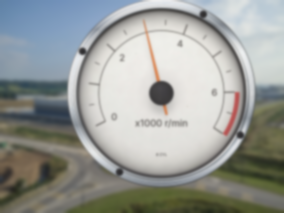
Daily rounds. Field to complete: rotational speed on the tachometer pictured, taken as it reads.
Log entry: 3000 rpm
